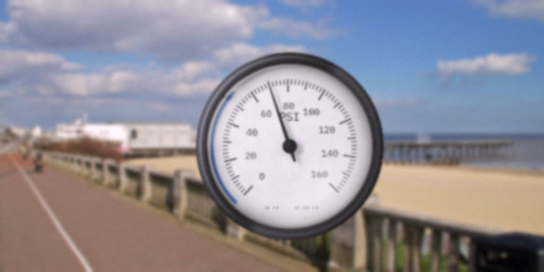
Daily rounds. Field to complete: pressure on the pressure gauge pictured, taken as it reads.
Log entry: 70 psi
